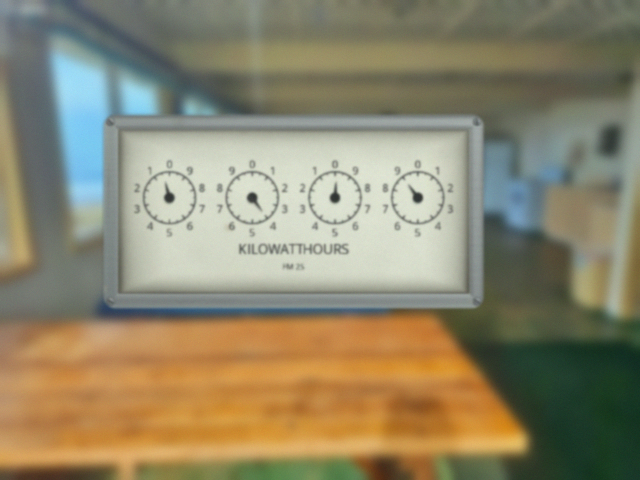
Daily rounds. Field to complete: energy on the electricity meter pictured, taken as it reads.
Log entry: 399 kWh
